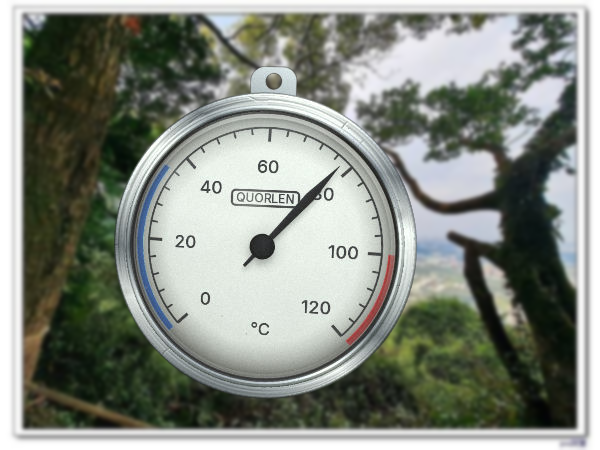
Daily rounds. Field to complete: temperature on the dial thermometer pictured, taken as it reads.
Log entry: 78 °C
